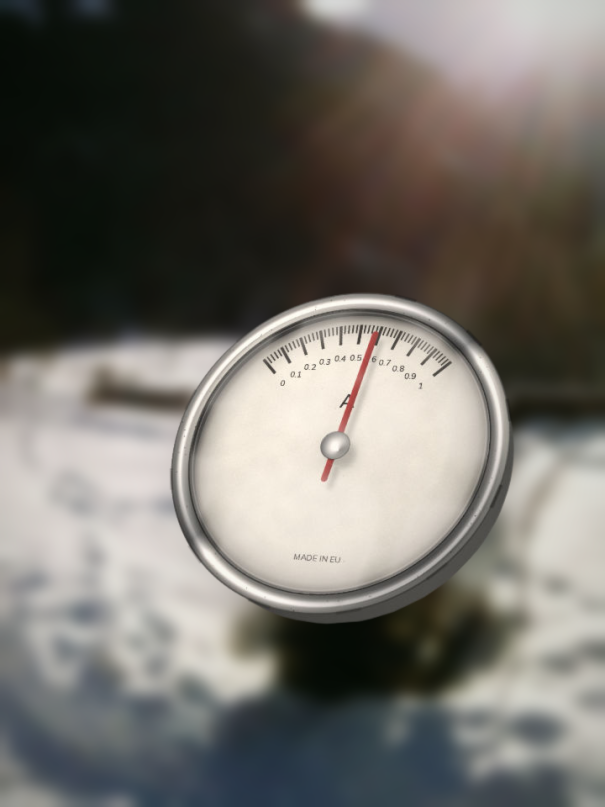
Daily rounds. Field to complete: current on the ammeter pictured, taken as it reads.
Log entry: 0.6 A
